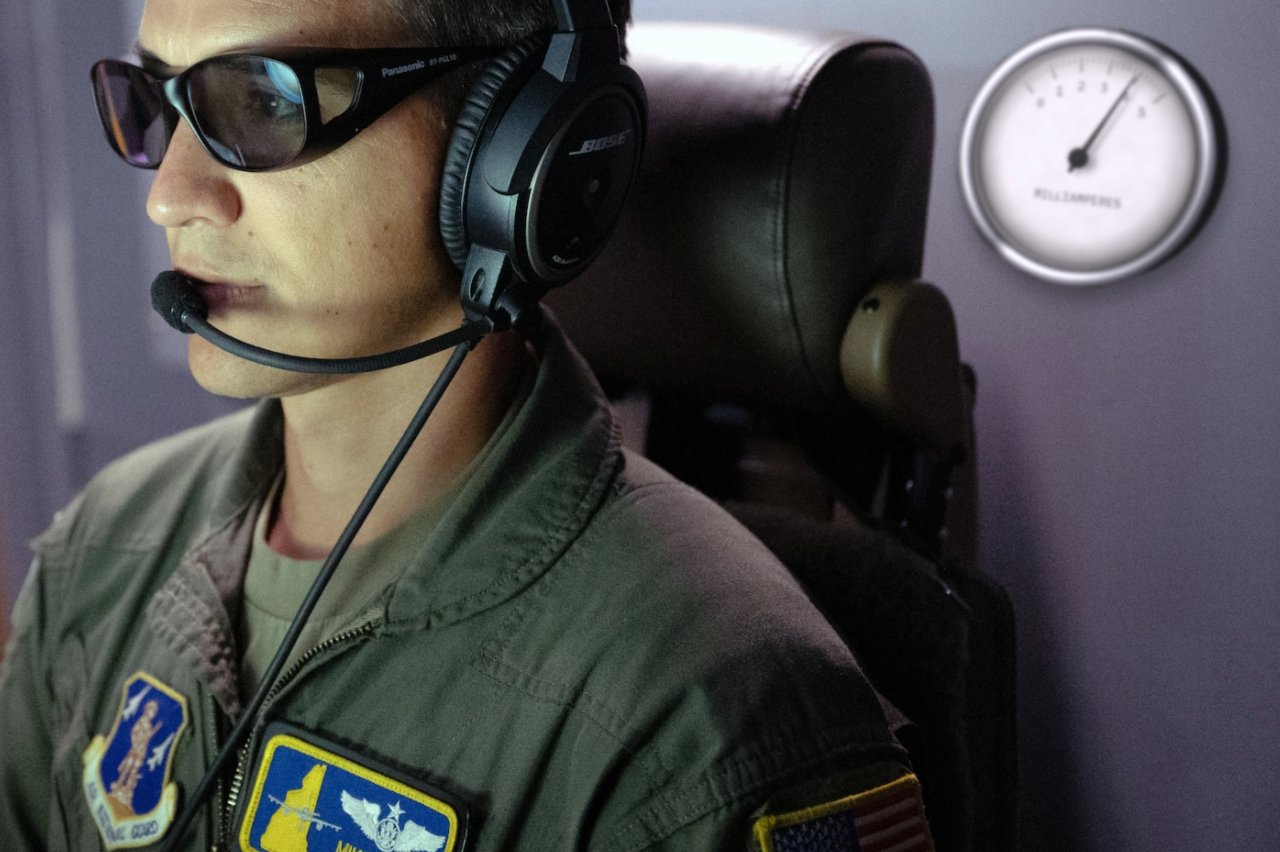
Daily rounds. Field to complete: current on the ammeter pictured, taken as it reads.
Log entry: 4 mA
